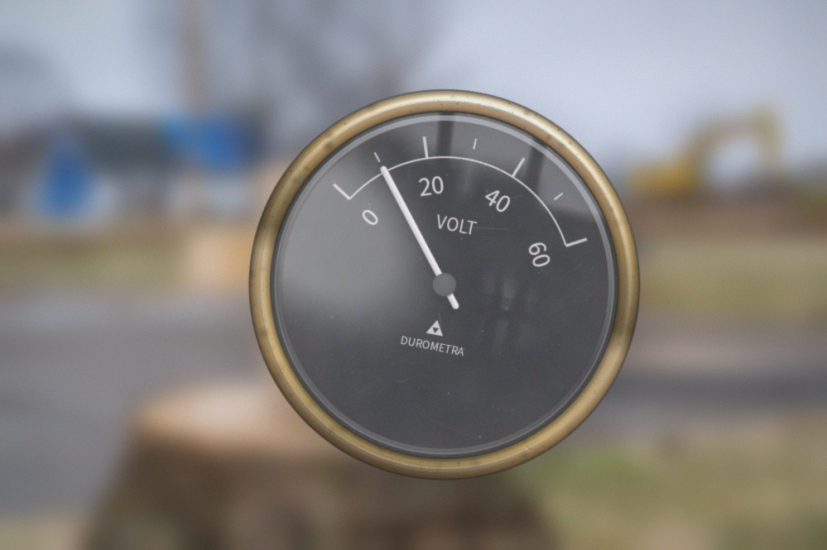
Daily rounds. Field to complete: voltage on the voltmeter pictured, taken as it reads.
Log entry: 10 V
